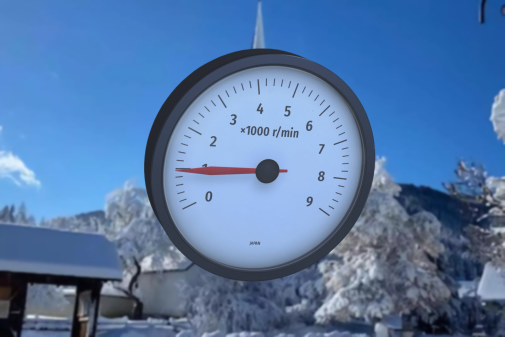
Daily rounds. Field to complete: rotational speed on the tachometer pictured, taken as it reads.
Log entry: 1000 rpm
